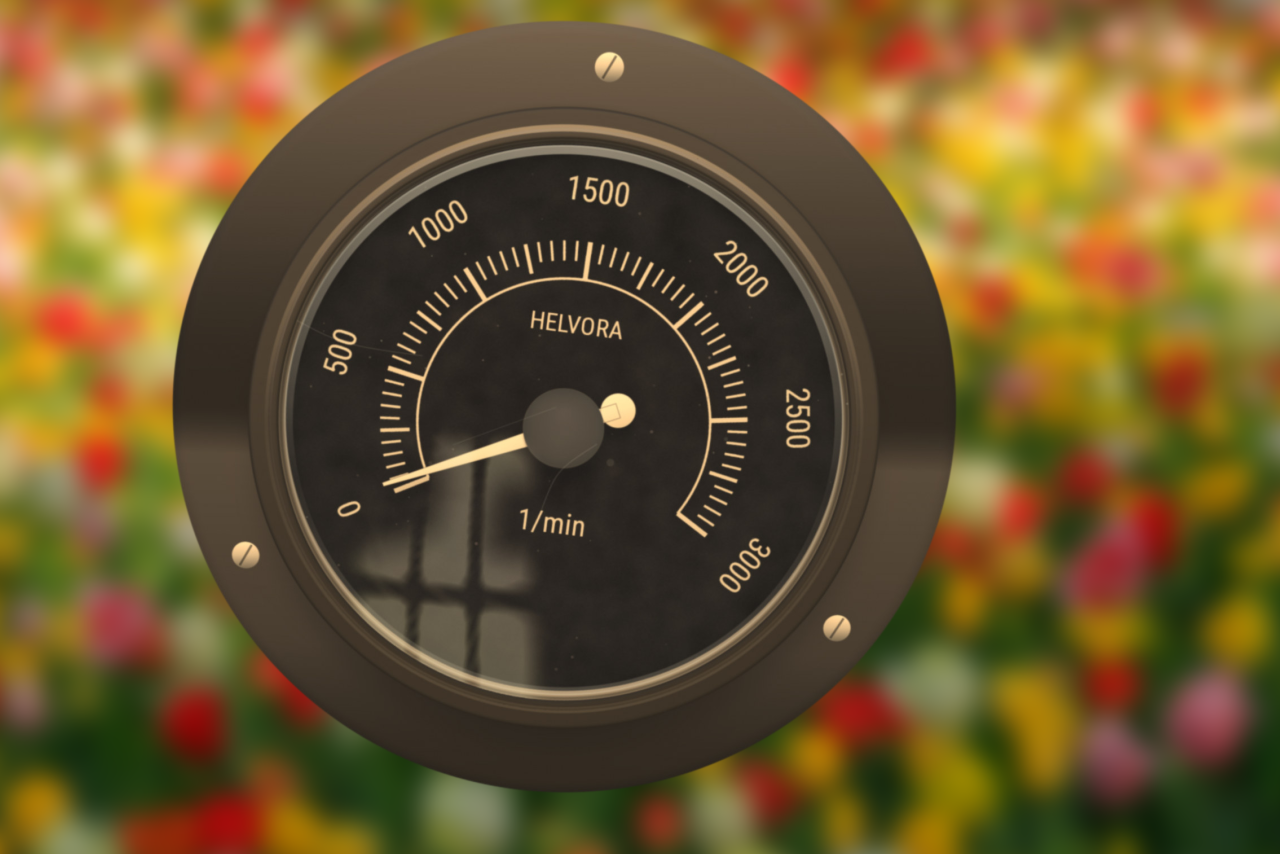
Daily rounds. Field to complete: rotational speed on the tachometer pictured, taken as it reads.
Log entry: 50 rpm
